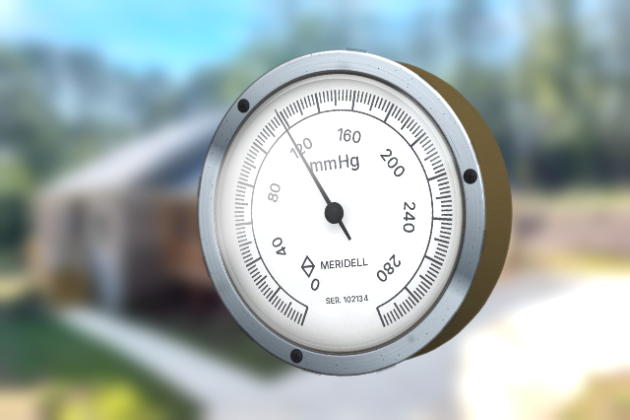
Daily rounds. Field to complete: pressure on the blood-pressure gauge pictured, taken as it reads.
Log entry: 120 mmHg
